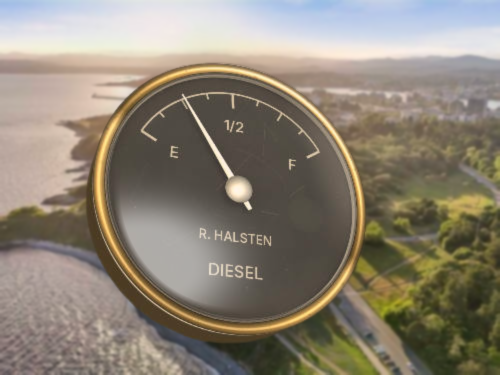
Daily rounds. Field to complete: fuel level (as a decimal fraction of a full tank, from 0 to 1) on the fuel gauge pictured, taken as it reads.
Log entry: 0.25
